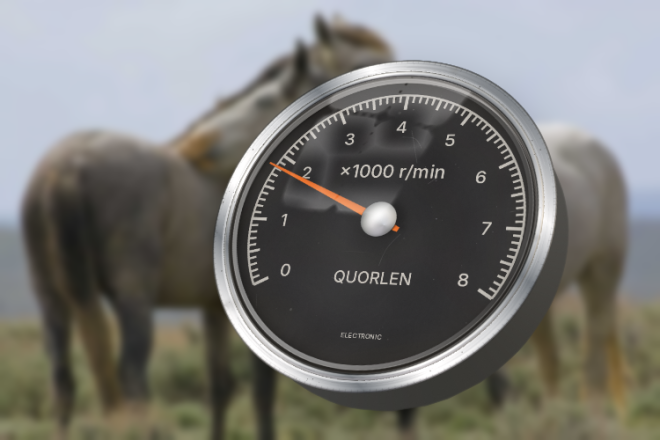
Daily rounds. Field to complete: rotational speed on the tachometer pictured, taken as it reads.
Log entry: 1800 rpm
